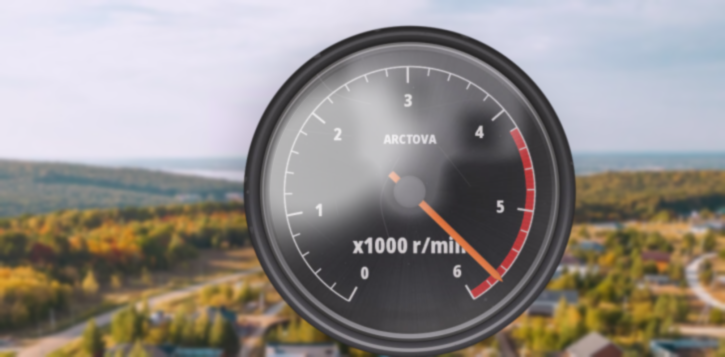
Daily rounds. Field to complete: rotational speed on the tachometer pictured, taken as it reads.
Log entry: 5700 rpm
